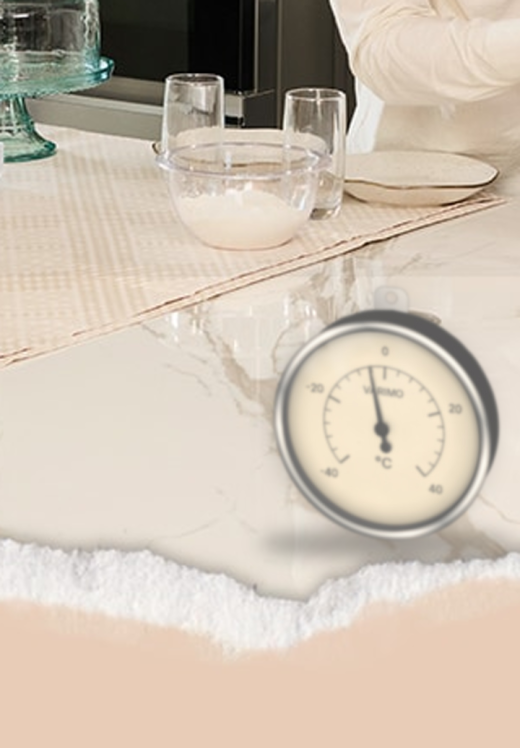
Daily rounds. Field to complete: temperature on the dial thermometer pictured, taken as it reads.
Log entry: -4 °C
